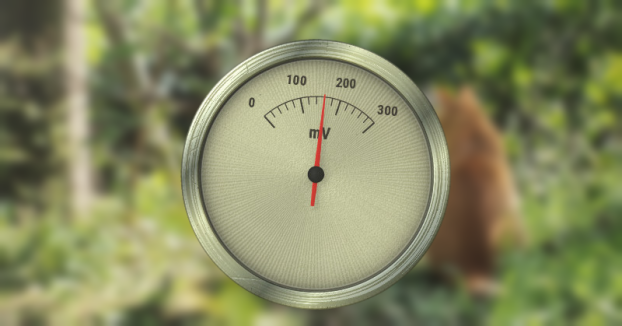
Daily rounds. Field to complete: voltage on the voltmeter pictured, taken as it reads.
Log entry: 160 mV
